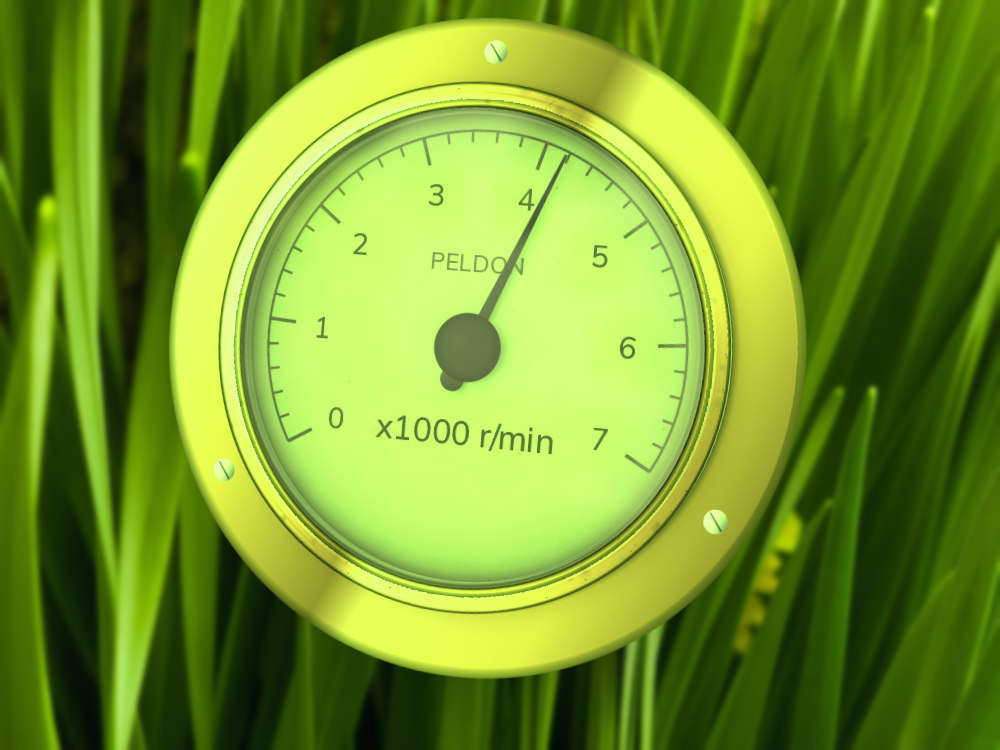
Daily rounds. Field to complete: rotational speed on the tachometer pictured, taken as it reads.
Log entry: 4200 rpm
